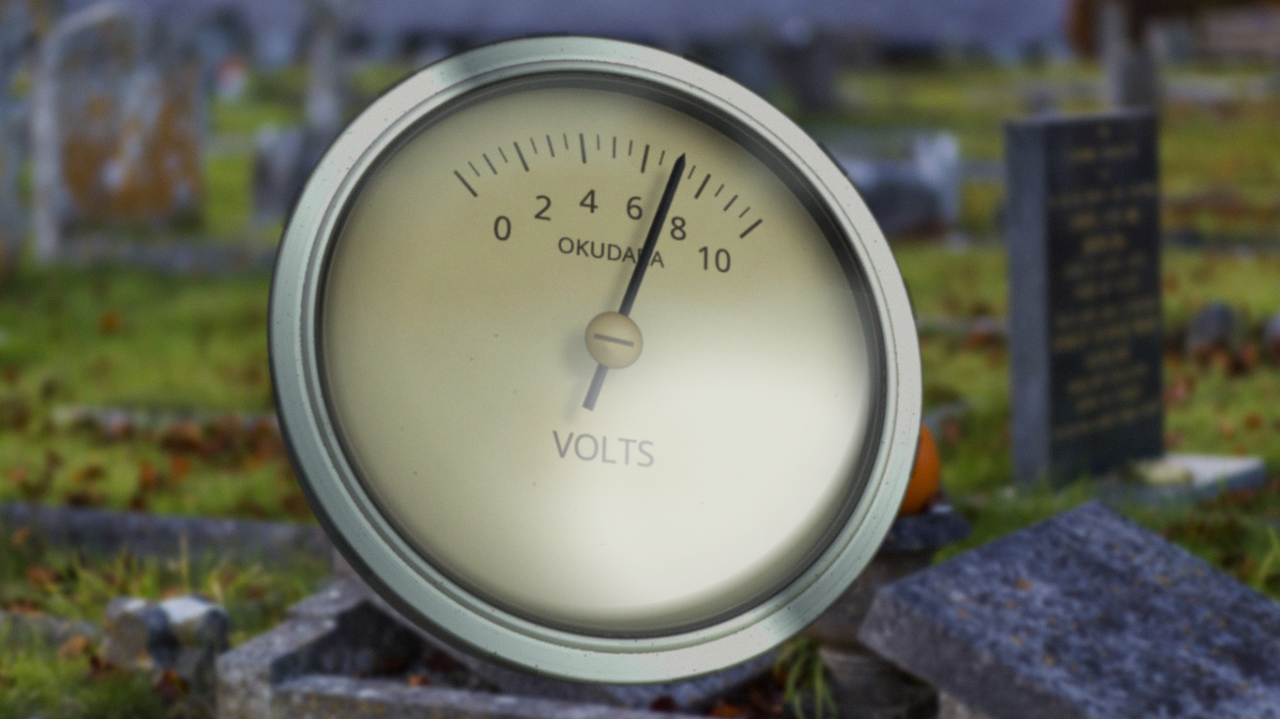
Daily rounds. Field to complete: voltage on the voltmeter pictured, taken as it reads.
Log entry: 7 V
